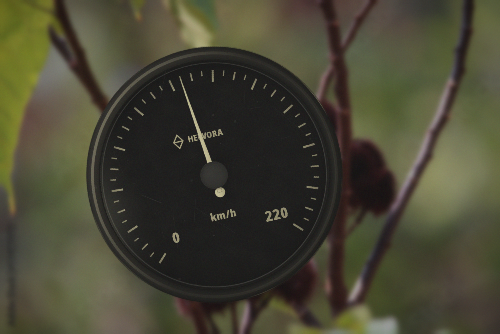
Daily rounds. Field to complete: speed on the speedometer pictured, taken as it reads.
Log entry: 105 km/h
